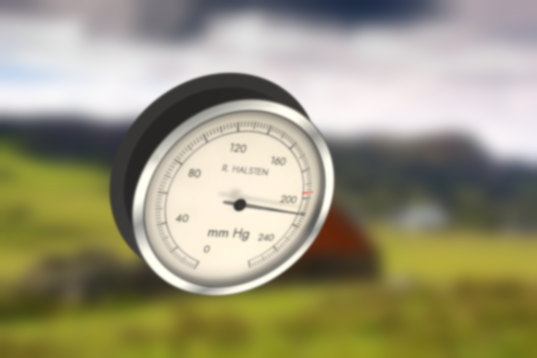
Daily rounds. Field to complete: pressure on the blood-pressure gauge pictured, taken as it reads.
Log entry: 210 mmHg
